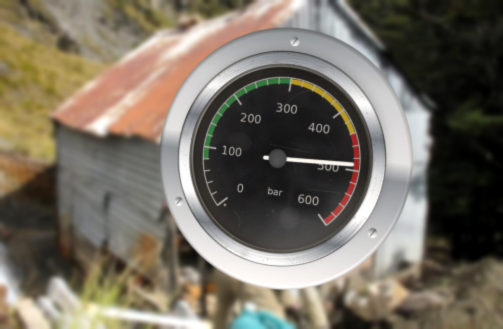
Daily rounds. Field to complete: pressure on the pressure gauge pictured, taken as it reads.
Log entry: 490 bar
